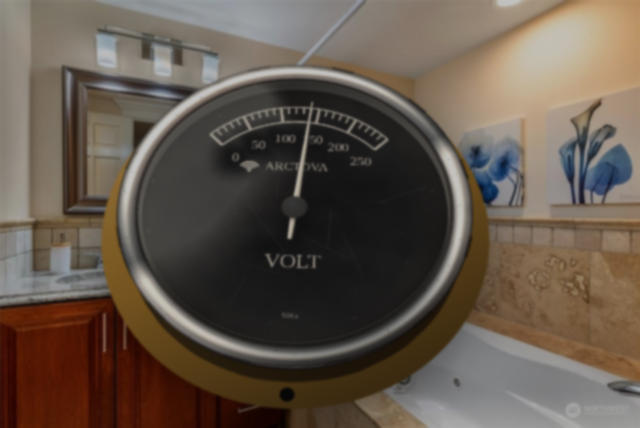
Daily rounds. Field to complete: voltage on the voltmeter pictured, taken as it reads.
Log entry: 140 V
